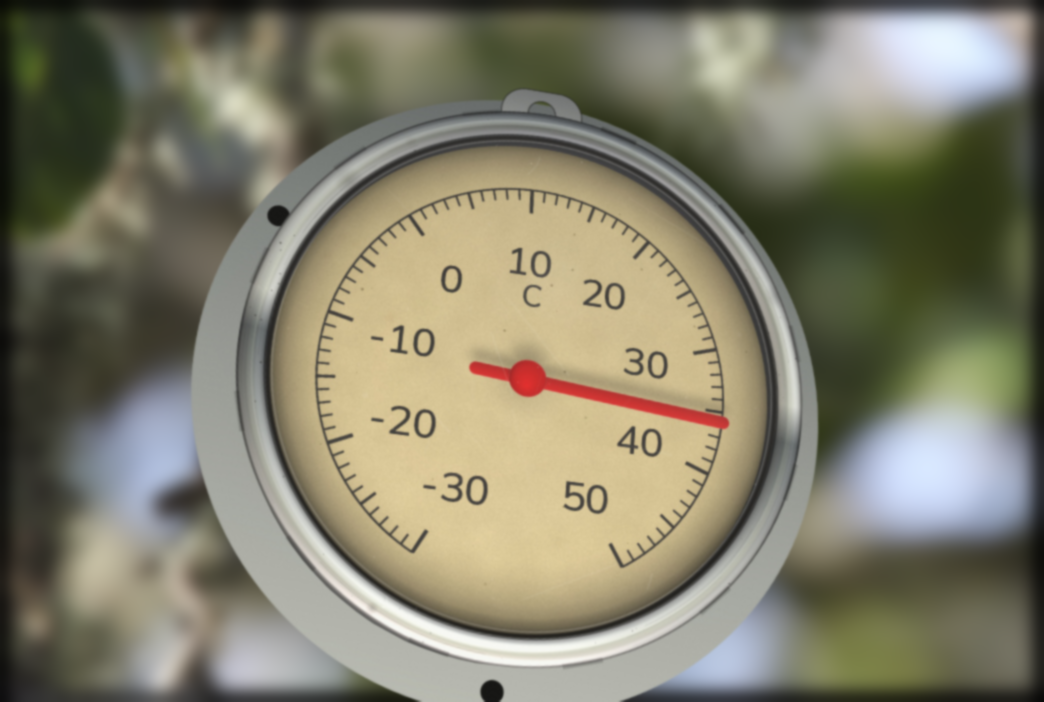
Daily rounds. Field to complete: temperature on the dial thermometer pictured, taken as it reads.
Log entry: 36 °C
